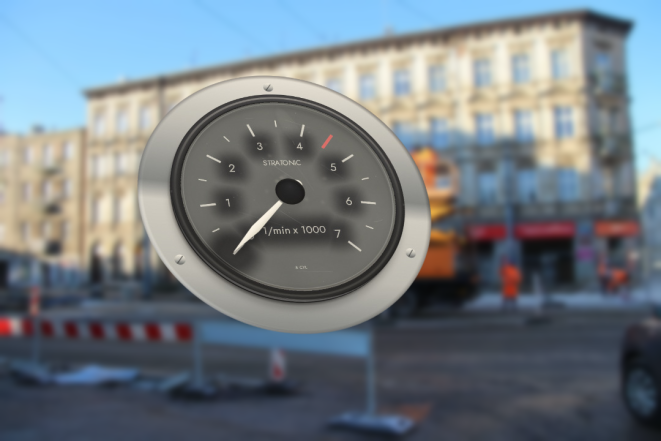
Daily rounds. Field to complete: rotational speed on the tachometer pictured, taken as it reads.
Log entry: 0 rpm
